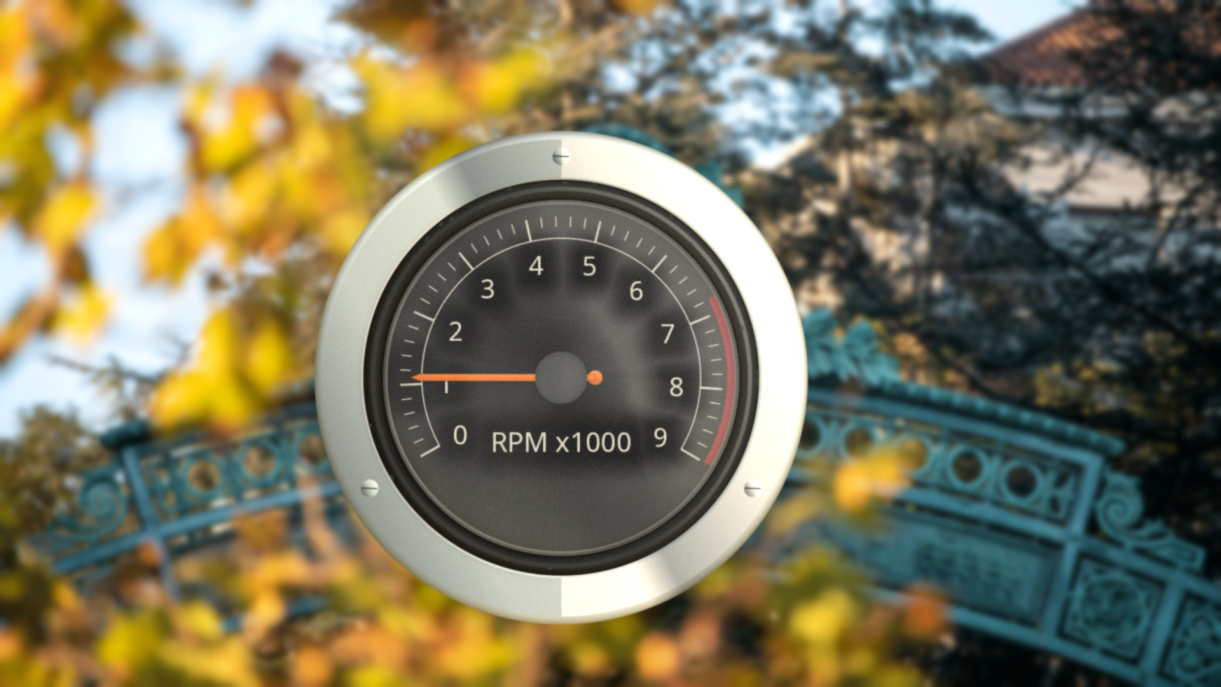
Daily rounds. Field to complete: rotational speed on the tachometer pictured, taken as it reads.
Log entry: 1100 rpm
